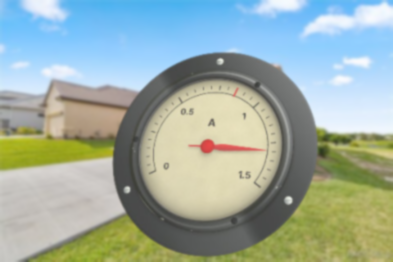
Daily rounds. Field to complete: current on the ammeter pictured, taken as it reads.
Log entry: 1.3 A
